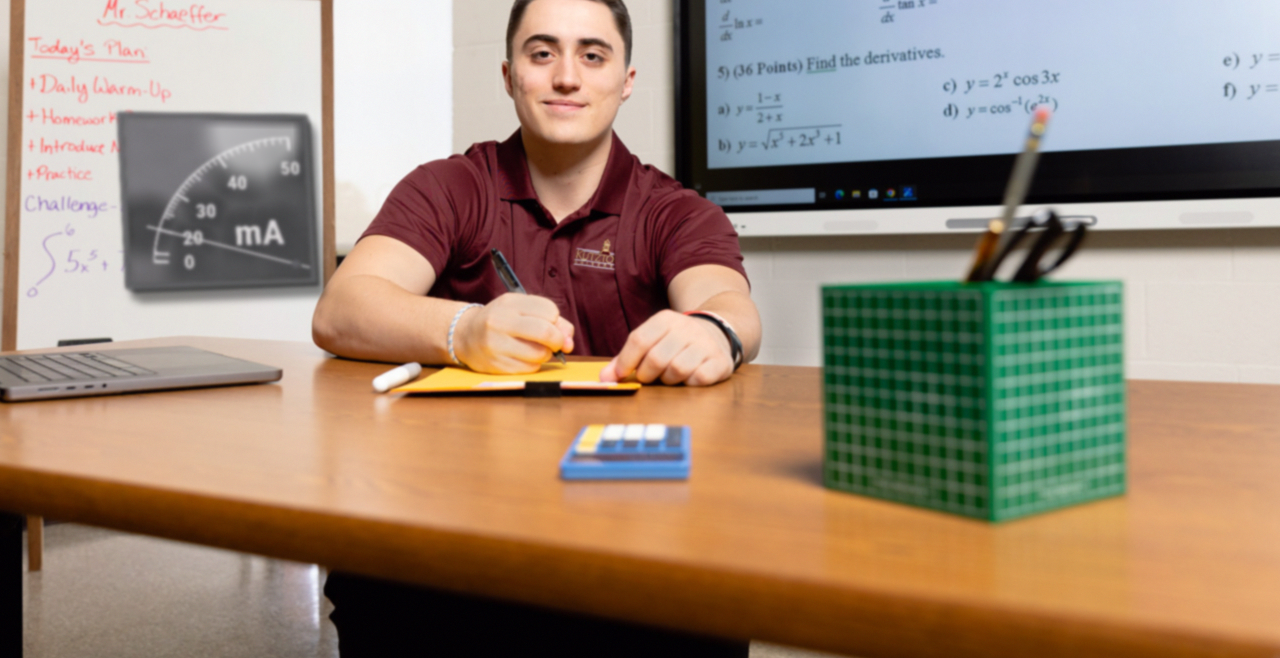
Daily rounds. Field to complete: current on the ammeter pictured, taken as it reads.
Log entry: 20 mA
